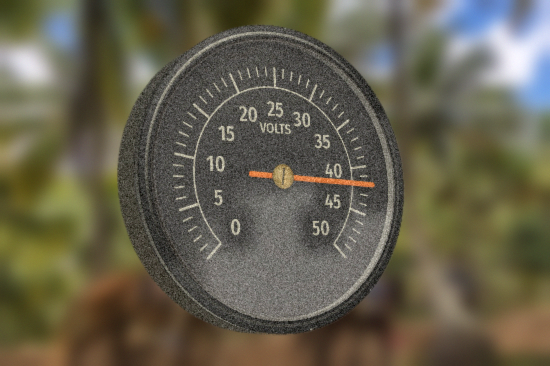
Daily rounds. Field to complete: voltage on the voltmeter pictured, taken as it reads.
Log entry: 42 V
